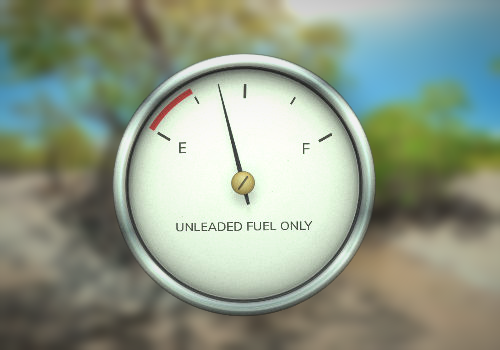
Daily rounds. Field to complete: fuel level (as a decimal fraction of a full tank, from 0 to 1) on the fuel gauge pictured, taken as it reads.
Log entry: 0.375
